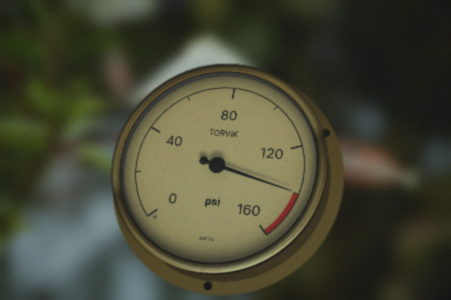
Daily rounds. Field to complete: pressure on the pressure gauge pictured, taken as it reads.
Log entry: 140 psi
